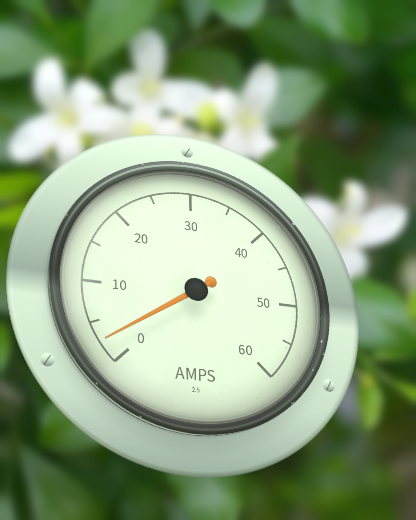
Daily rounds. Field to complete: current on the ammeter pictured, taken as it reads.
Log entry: 2.5 A
